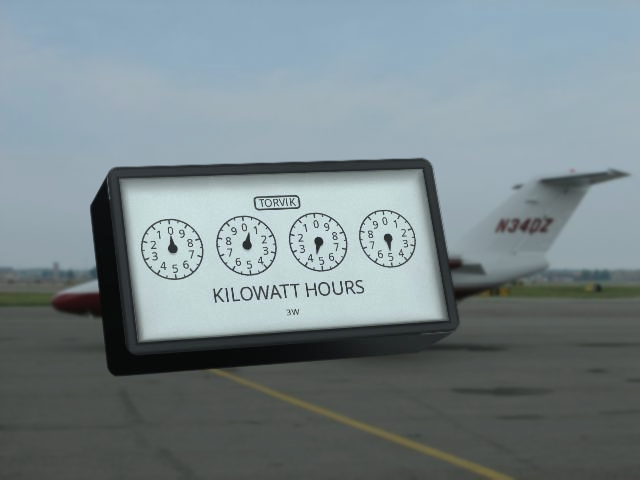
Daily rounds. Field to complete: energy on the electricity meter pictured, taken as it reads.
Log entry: 45 kWh
